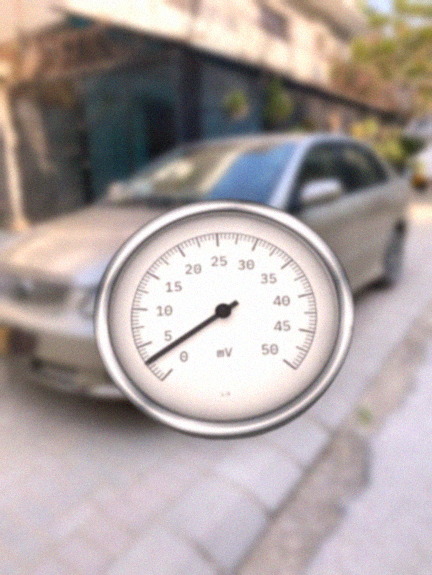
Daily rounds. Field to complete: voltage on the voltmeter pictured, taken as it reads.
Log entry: 2.5 mV
